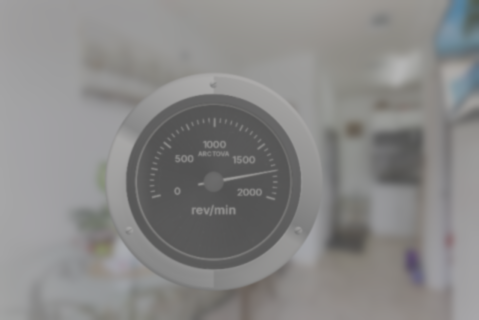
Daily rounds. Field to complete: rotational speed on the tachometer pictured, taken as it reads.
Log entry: 1750 rpm
